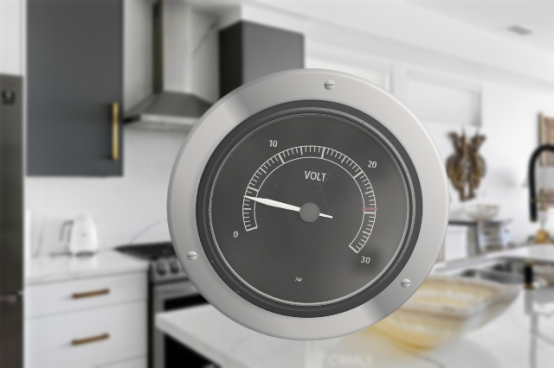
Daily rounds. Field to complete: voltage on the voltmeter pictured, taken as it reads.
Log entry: 4 V
